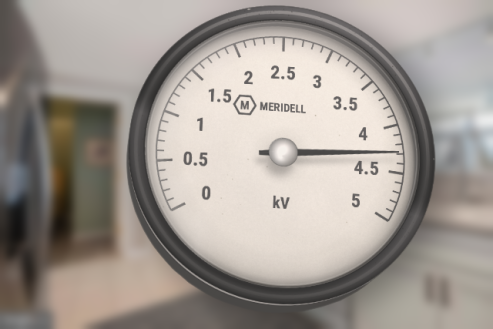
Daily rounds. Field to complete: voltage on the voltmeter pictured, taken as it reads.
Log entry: 4.3 kV
